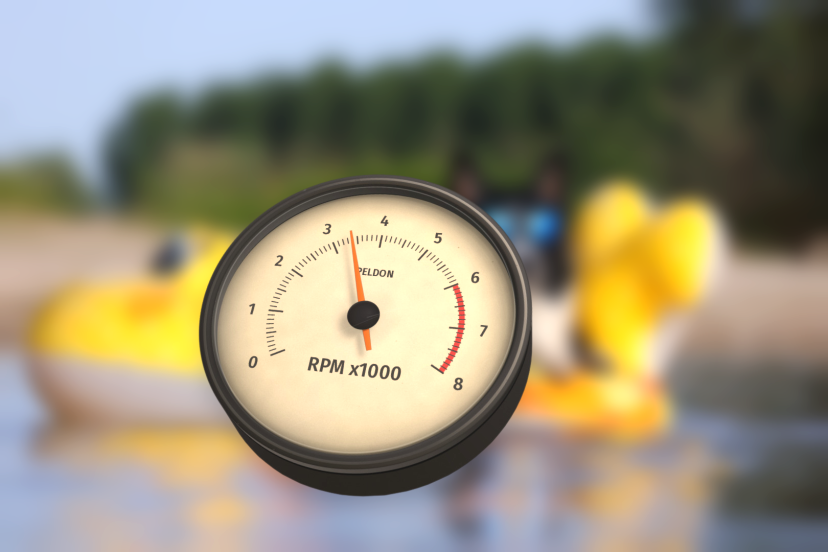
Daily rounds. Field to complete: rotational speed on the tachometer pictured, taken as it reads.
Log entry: 3400 rpm
